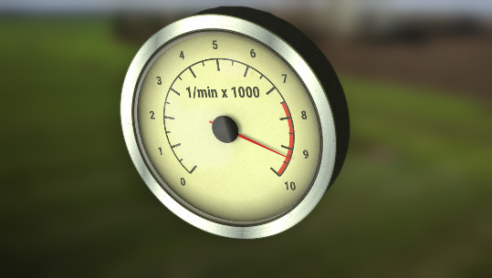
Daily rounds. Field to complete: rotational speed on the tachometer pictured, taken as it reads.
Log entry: 9250 rpm
